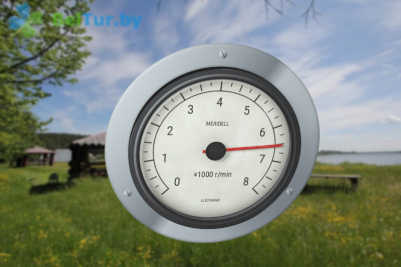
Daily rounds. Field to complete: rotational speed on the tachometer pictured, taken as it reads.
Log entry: 6500 rpm
